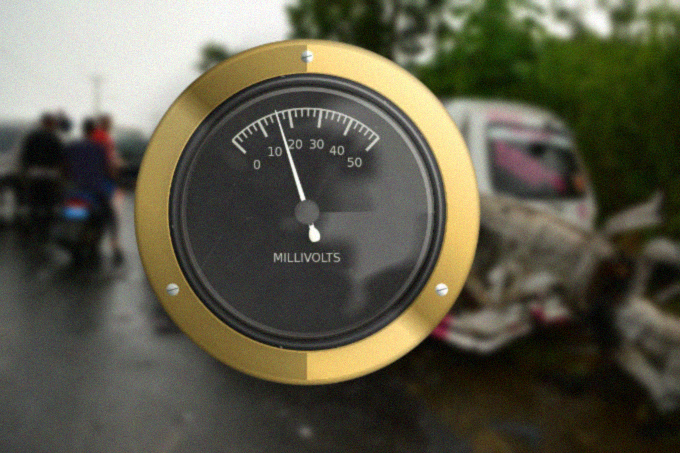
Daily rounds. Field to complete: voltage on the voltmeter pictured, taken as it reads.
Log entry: 16 mV
